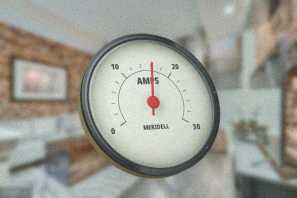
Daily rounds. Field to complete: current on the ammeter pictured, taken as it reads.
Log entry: 16 A
